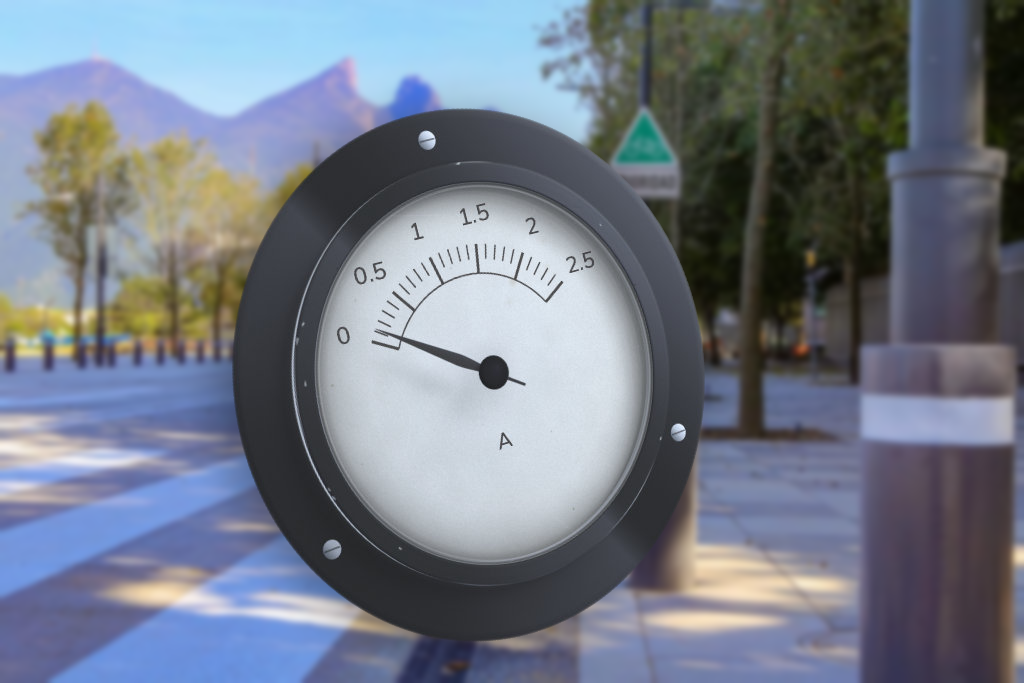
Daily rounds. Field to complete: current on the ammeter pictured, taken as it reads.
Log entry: 0.1 A
